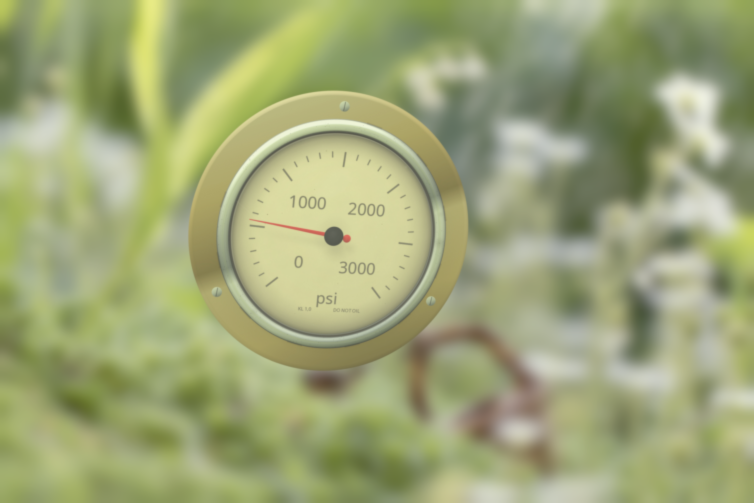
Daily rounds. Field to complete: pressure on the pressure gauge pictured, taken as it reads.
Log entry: 550 psi
